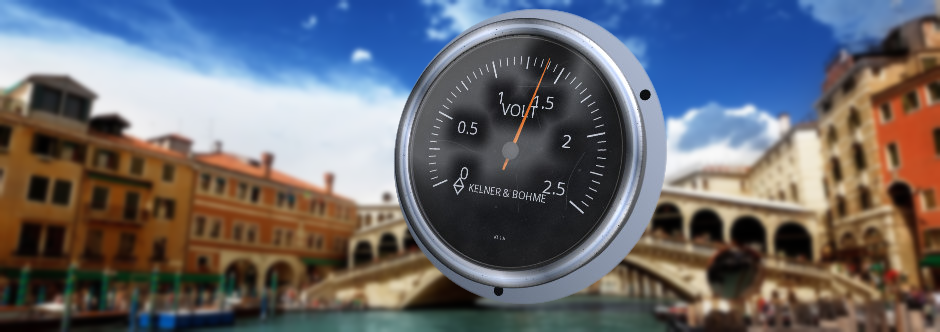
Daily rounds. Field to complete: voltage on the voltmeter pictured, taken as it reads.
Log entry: 1.4 V
